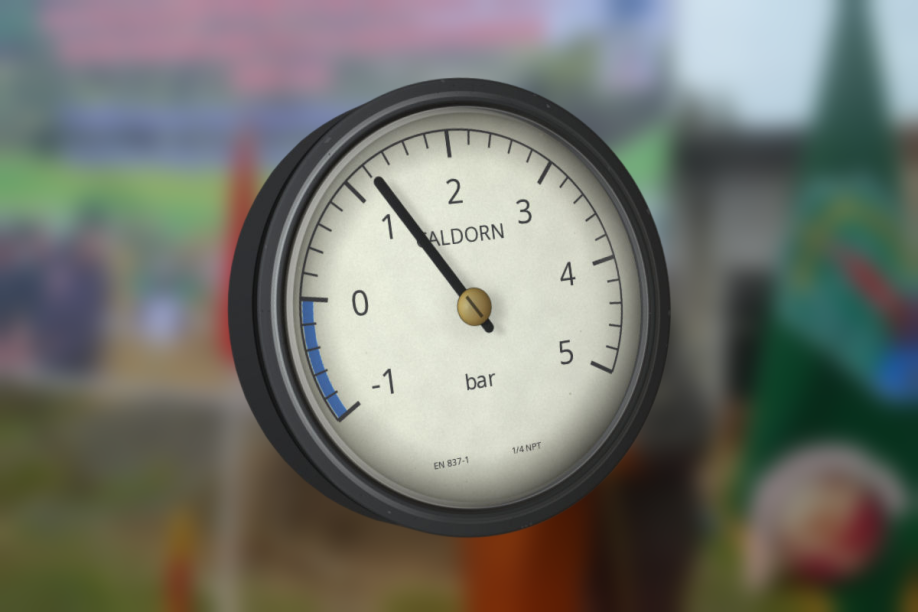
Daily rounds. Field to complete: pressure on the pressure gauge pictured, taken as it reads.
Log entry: 1.2 bar
